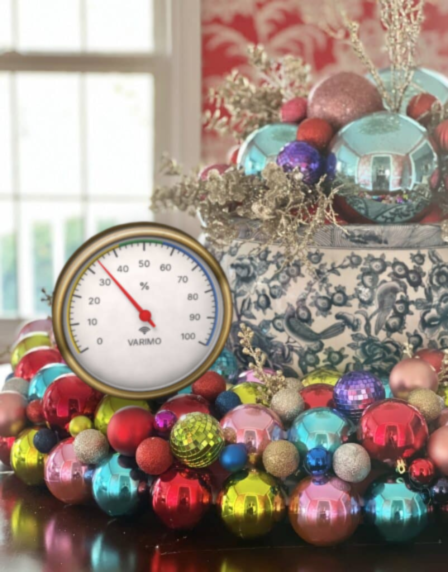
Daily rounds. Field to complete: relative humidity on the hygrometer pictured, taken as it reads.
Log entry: 34 %
